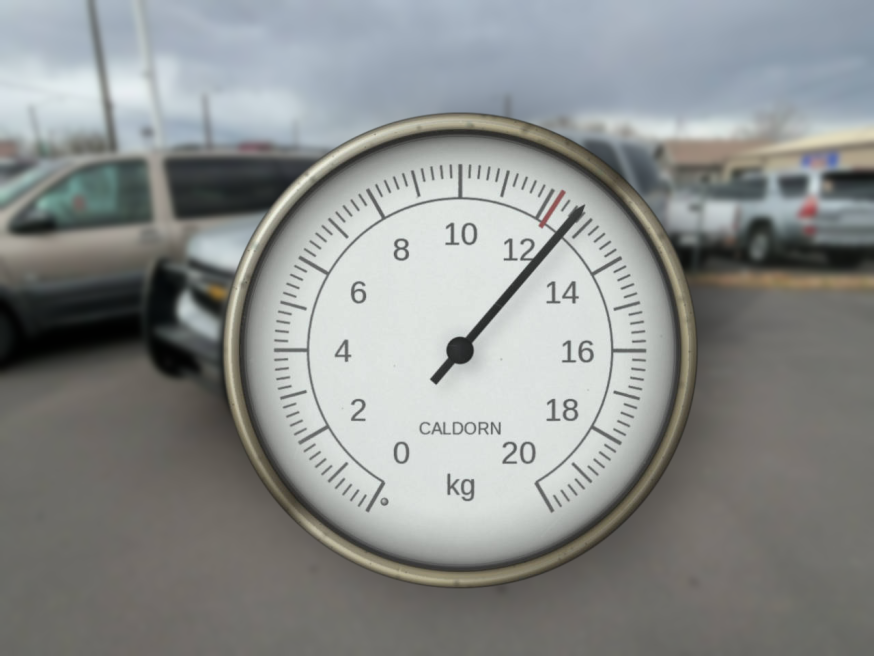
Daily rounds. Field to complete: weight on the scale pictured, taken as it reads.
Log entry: 12.7 kg
